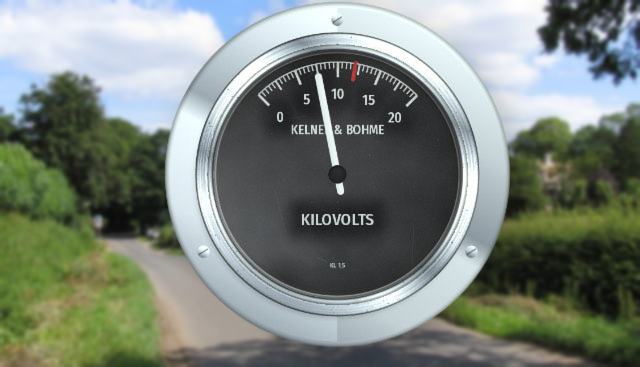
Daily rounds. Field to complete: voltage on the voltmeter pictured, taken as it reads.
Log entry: 7.5 kV
